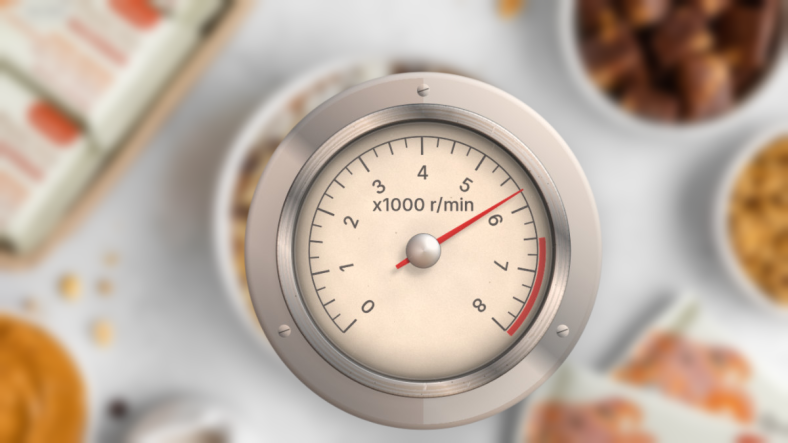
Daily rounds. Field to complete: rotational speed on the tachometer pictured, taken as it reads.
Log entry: 5750 rpm
